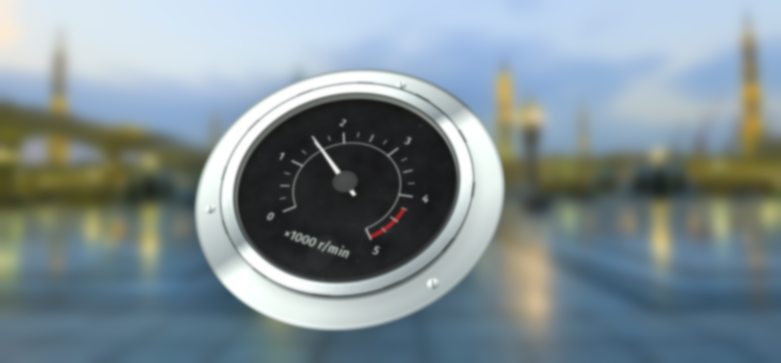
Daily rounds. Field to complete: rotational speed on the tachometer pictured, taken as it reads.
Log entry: 1500 rpm
